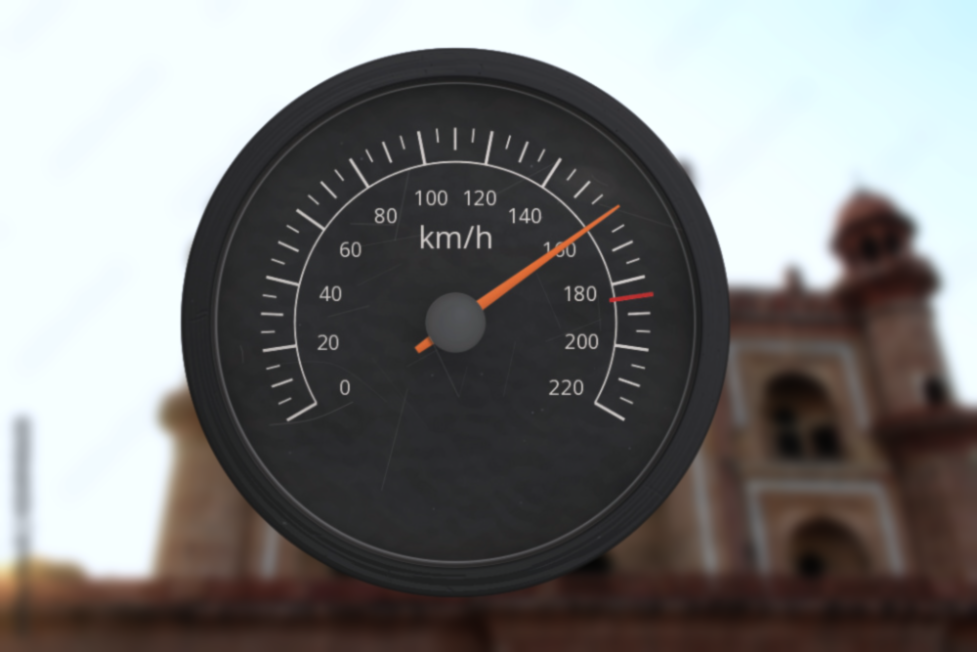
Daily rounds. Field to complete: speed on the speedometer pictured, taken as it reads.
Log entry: 160 km/h
